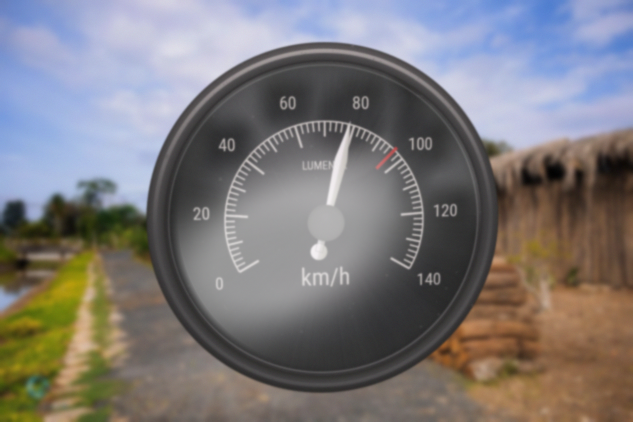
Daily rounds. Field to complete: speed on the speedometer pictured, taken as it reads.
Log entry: 78 km/h
